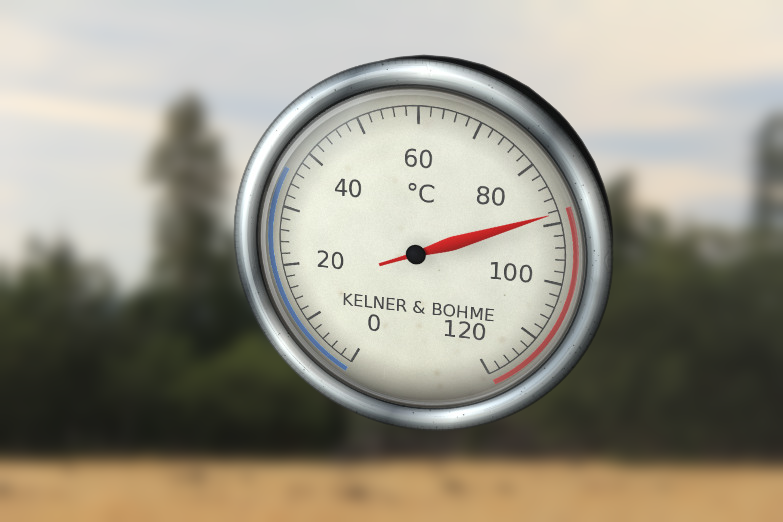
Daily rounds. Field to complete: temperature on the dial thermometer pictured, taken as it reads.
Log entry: 88 °C
